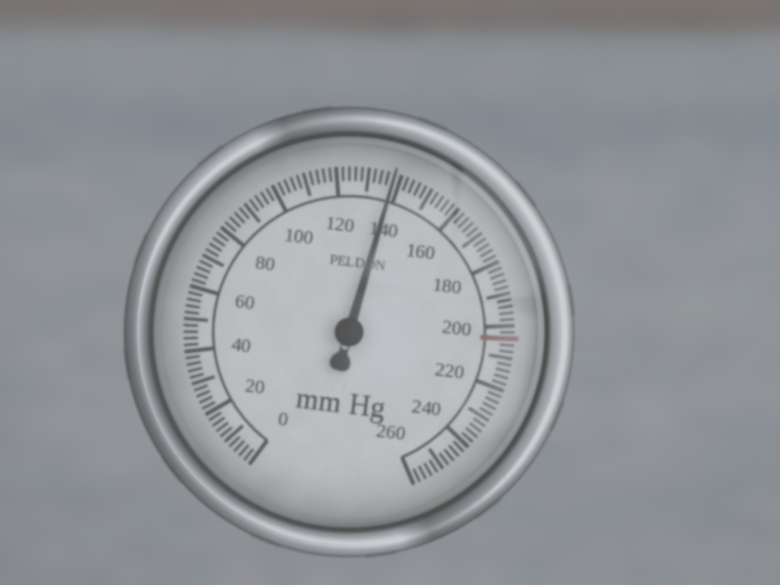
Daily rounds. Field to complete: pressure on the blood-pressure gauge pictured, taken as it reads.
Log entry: 138 mmHg
